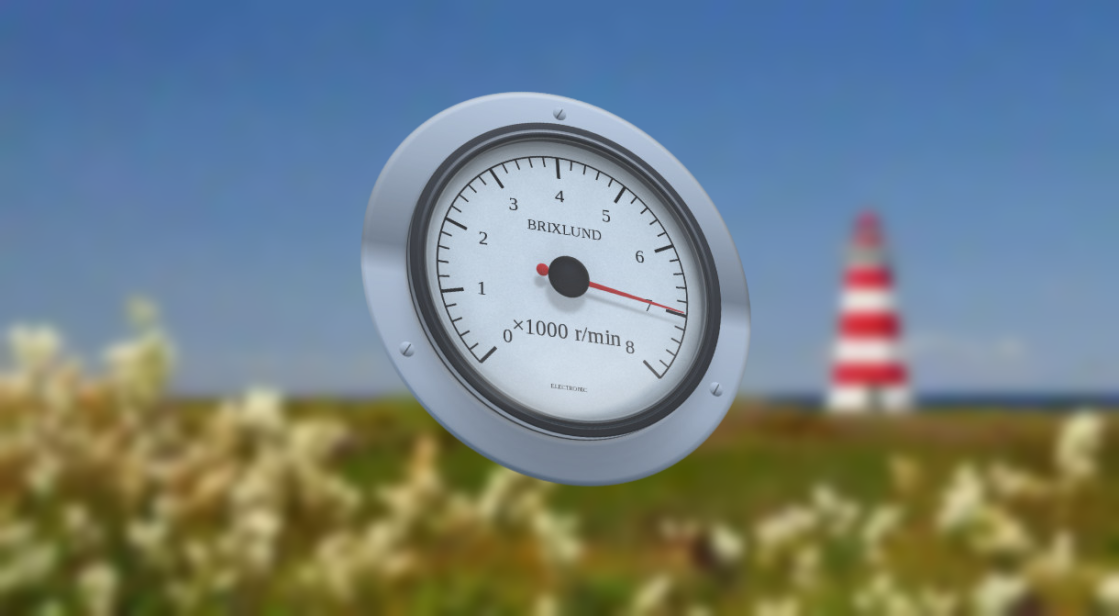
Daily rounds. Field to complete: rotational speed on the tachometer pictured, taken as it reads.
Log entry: 7000 rpm
